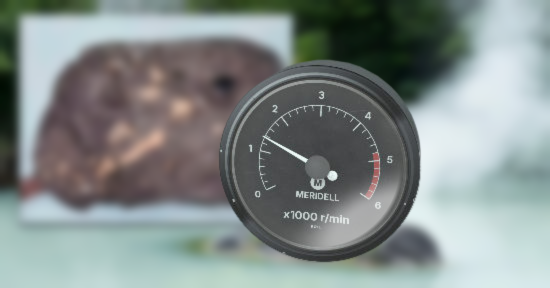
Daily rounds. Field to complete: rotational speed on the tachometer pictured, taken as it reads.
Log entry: 1400 rpm
